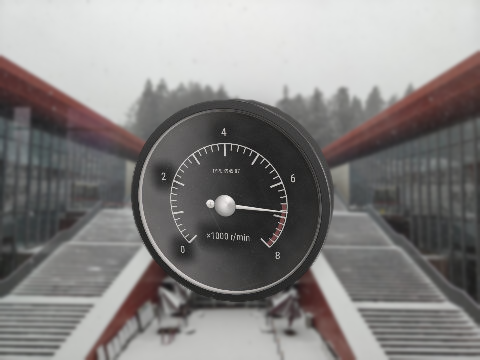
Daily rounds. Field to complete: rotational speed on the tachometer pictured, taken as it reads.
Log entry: 6800 rpm
